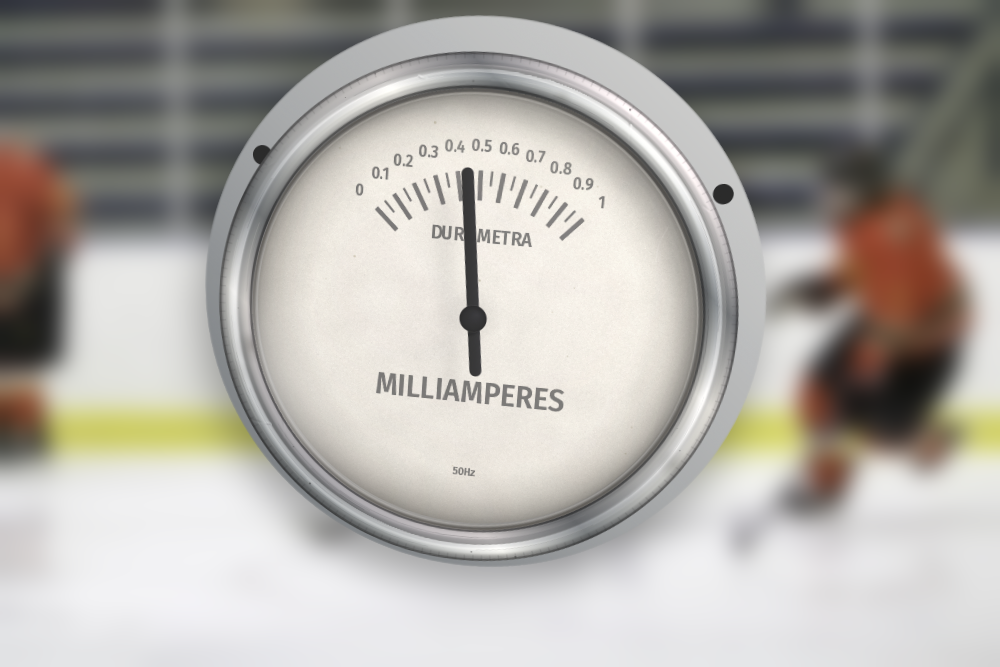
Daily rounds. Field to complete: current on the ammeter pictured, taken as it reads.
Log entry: 0.45 mA
